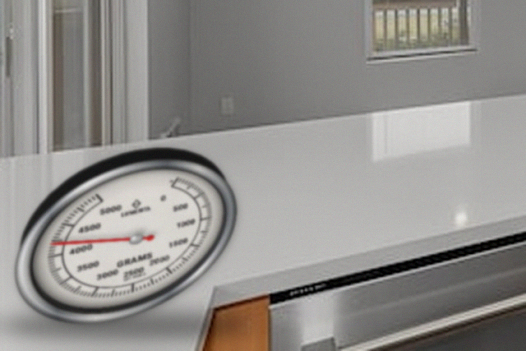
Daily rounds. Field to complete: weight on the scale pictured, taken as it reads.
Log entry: 4250 g
